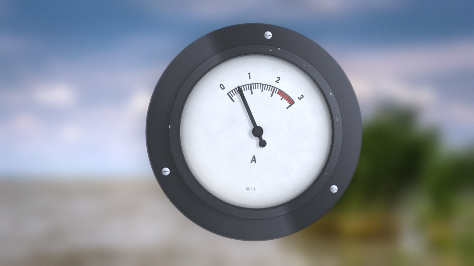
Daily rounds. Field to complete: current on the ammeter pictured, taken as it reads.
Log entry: 0.5 A
